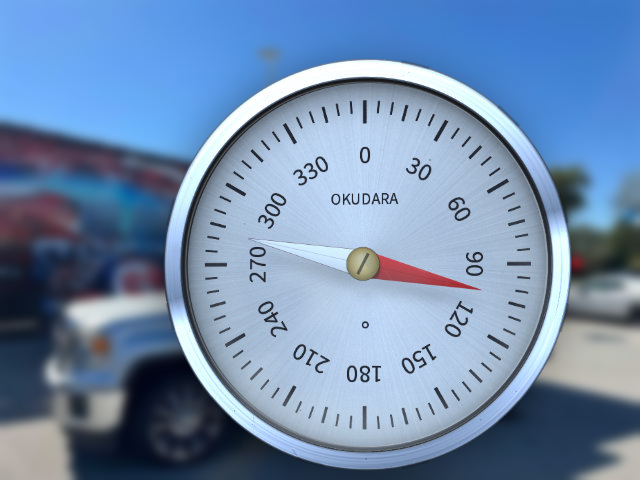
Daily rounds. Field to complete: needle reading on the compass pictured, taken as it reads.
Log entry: 102.5 °
